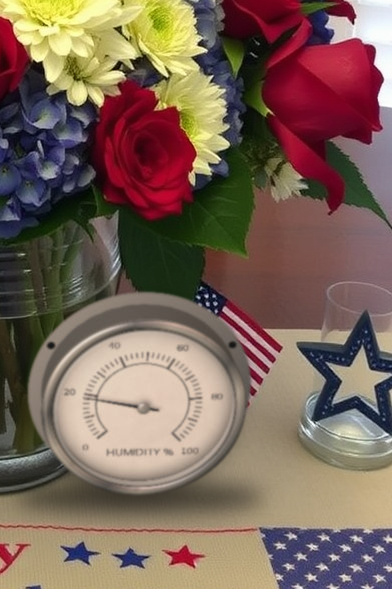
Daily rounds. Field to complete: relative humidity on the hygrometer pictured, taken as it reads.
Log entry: 20 %
